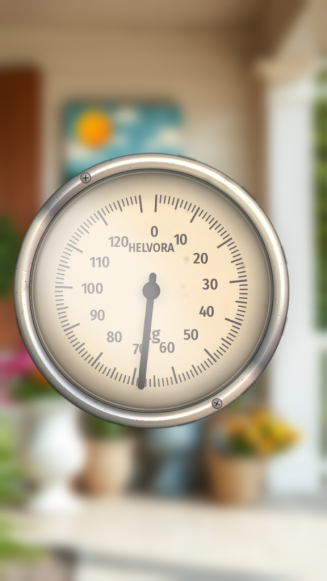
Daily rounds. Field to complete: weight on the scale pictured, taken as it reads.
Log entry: 68 kg
